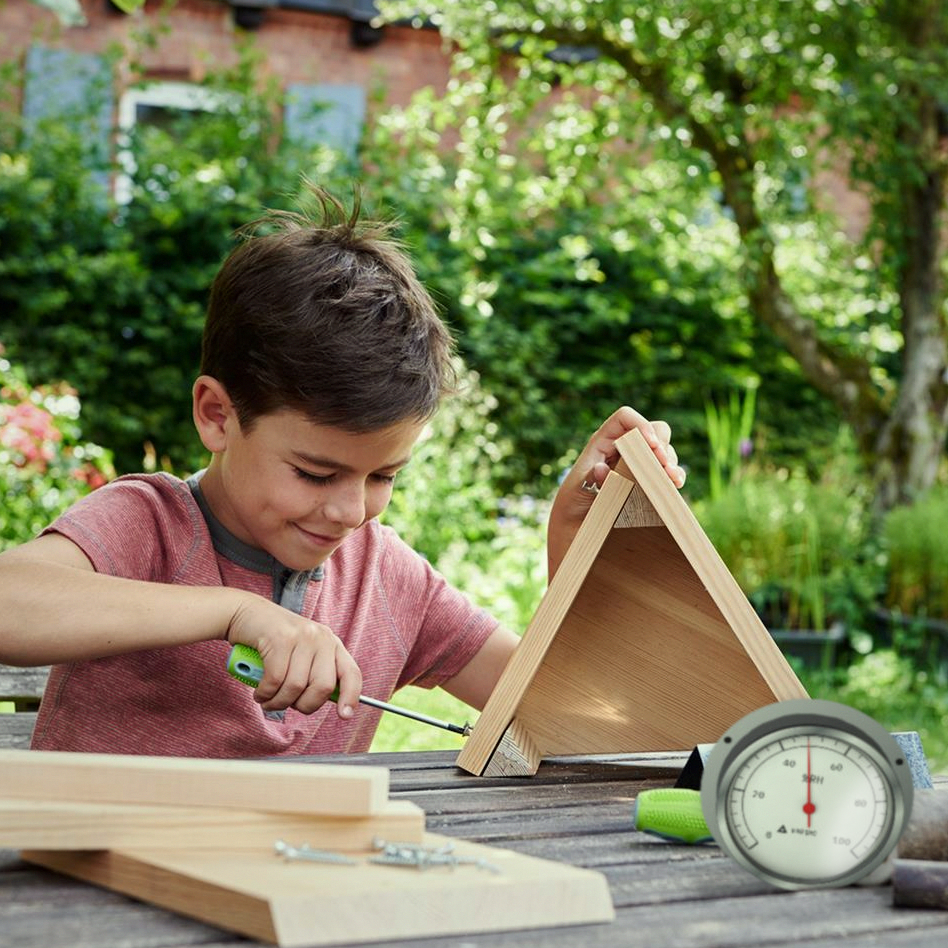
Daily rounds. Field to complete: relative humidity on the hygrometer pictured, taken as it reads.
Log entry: 48 %
